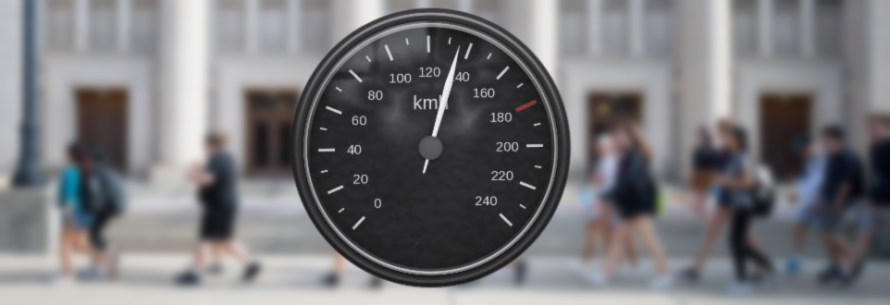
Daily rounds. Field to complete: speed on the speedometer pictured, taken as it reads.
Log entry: 135 km/h
